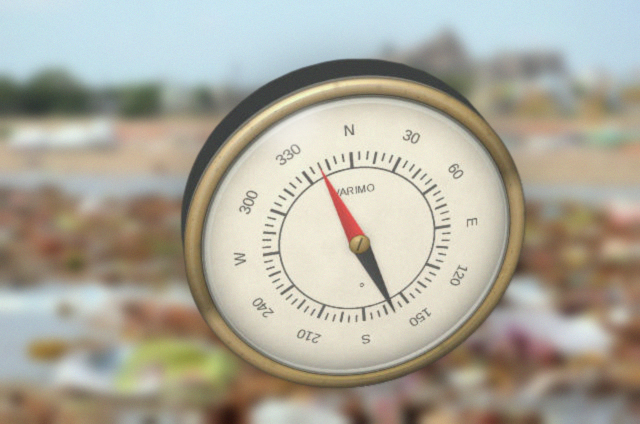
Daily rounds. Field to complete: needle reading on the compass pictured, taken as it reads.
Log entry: 340 °
